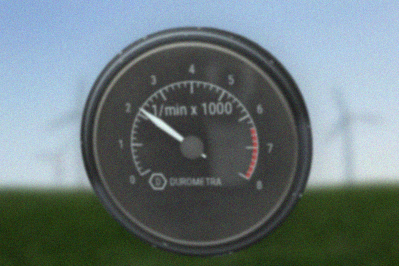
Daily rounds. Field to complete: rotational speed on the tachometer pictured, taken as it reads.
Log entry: 2200 rpm
